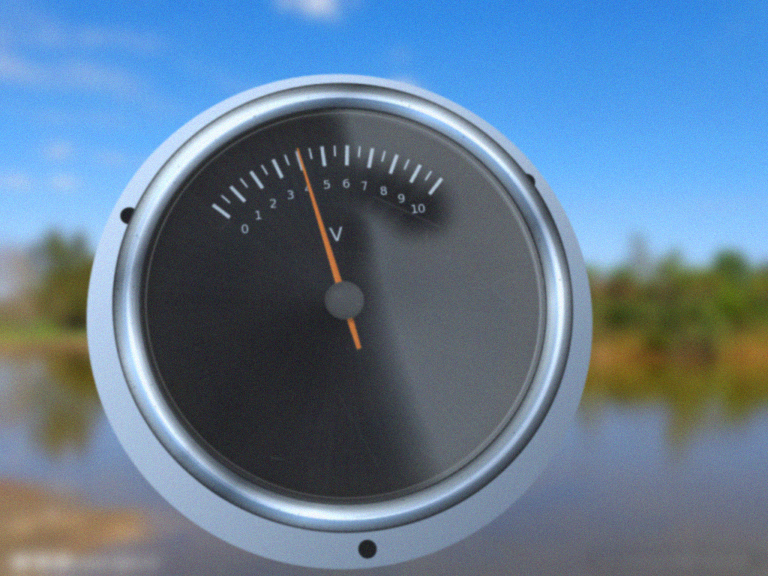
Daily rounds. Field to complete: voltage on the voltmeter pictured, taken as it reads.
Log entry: 4 V
